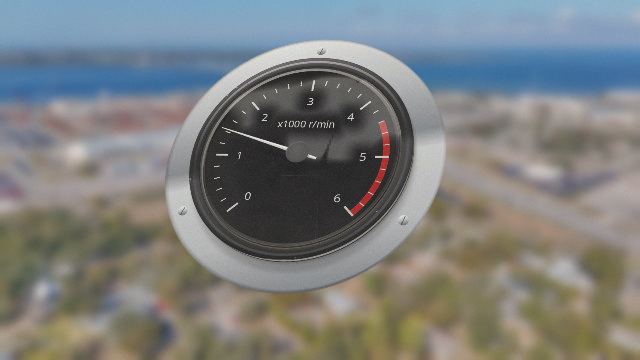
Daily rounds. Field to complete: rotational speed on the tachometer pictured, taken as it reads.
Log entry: 1400 rpm
